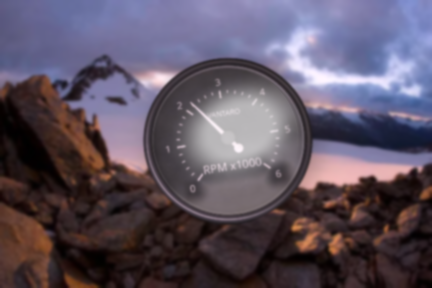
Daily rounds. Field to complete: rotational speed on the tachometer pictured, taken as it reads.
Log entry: 2200 rpm
